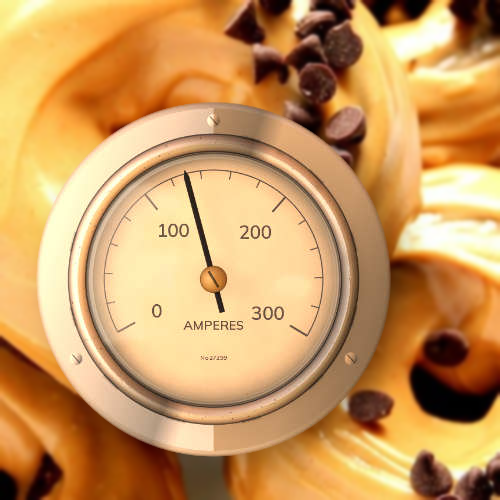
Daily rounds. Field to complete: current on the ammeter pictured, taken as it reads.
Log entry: 130 A
